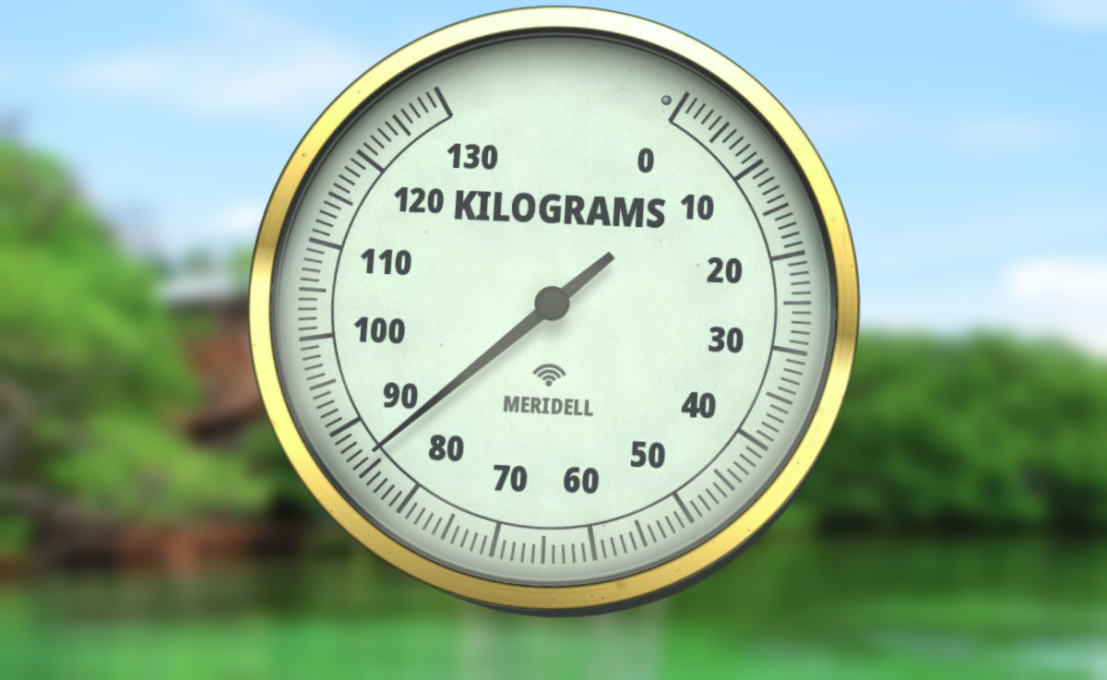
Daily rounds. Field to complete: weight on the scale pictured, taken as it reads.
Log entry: 86 kg
